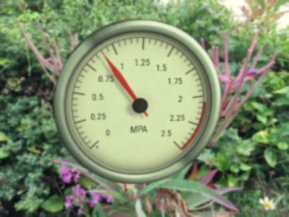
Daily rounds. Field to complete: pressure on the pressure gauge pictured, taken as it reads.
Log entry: 0.9 MPa
